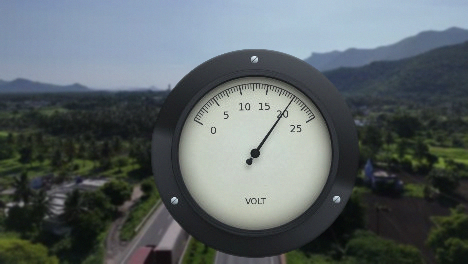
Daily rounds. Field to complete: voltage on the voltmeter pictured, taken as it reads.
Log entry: 20 V
